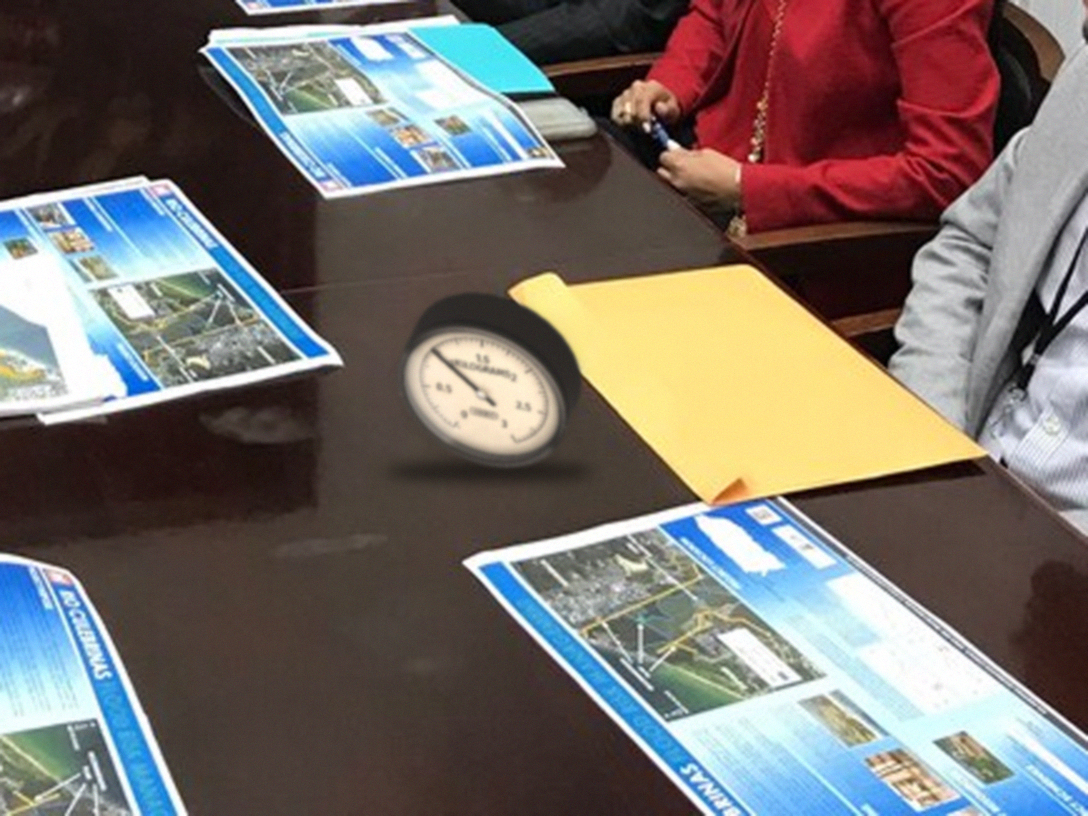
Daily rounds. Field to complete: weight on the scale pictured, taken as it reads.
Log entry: 1 kg
